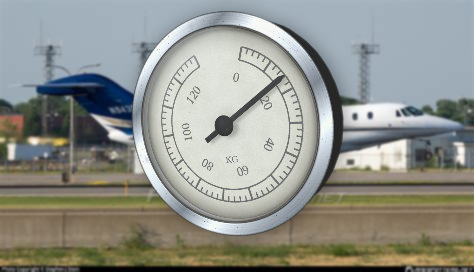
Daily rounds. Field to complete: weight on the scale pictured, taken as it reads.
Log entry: 16 kg
